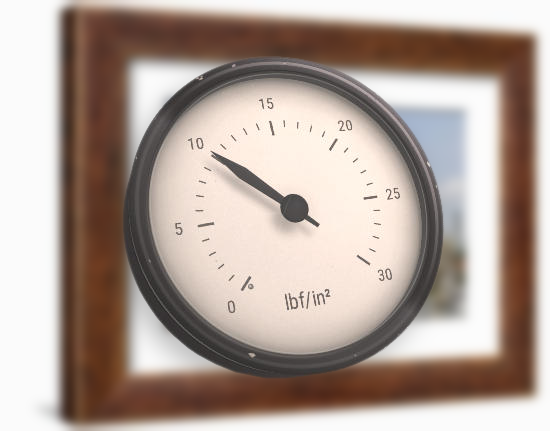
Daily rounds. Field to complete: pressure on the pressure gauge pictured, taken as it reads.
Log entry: 10 psi
